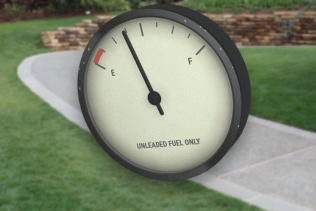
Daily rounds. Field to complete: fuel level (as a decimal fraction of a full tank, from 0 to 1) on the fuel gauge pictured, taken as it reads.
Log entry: 0.375
